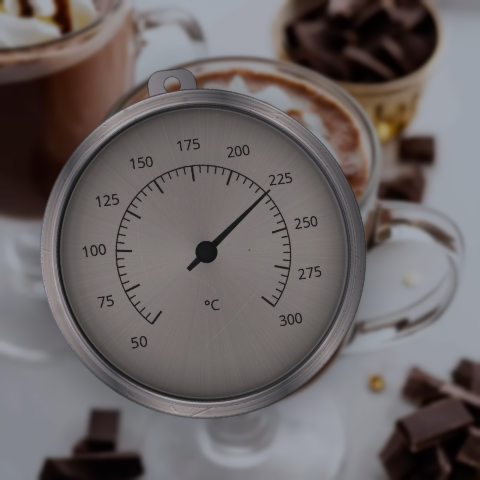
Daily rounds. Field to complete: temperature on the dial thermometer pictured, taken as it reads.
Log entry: 225 °C
